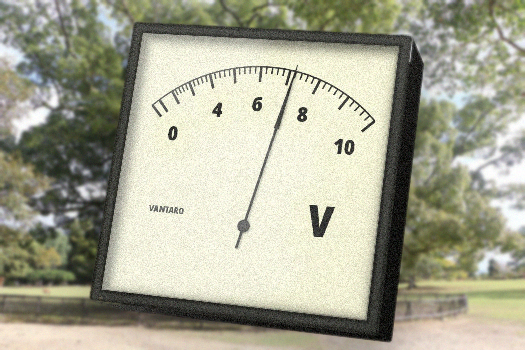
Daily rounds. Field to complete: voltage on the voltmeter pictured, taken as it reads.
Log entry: 7.2 V
